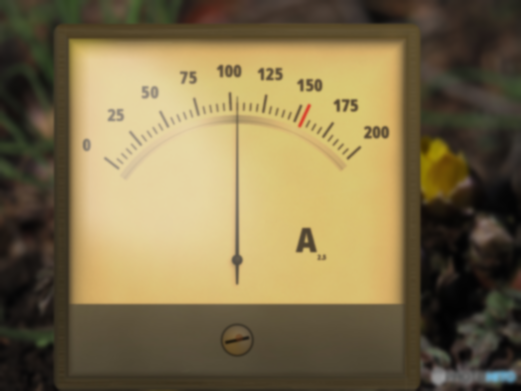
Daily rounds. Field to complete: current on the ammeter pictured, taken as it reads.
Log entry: 105 A
